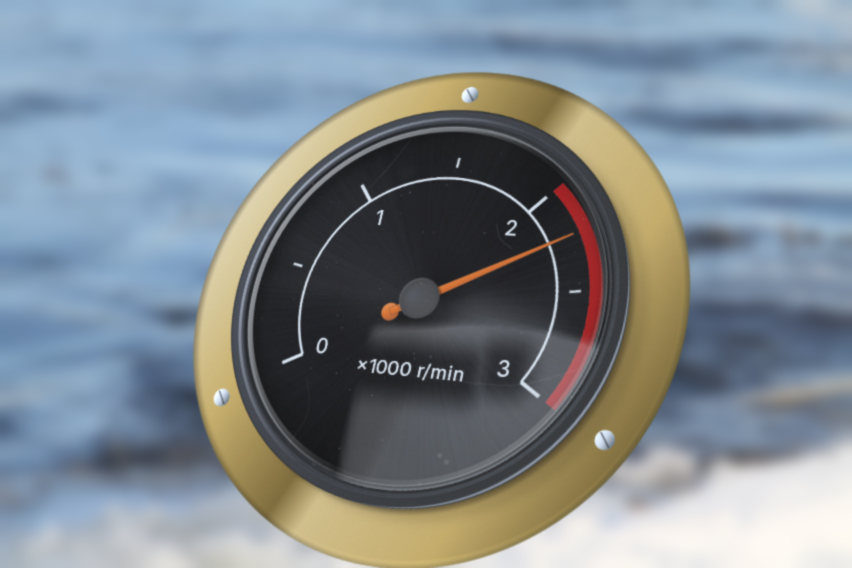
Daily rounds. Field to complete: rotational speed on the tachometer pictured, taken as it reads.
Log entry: 2250 rpm
